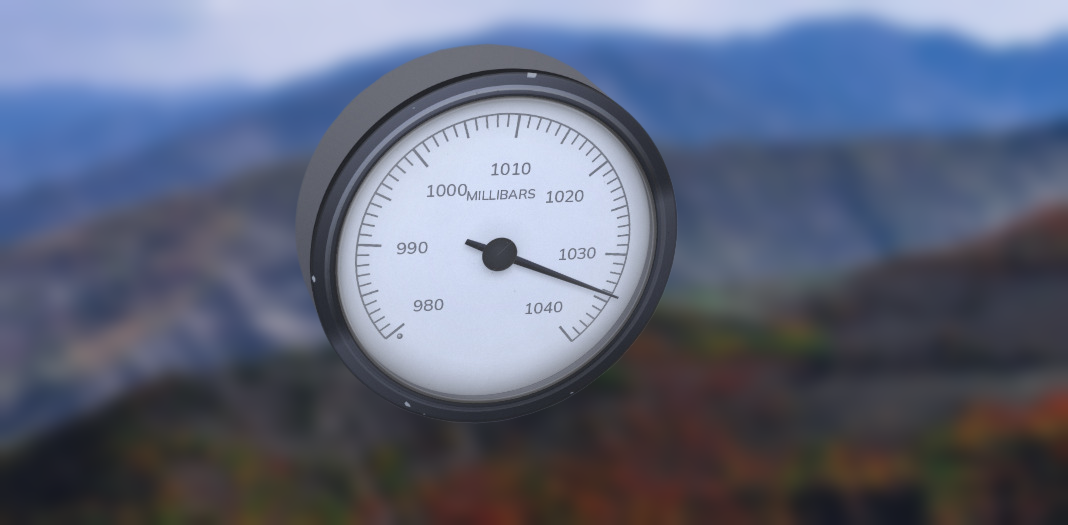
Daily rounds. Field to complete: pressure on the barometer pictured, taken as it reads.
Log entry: 1034 mbar
